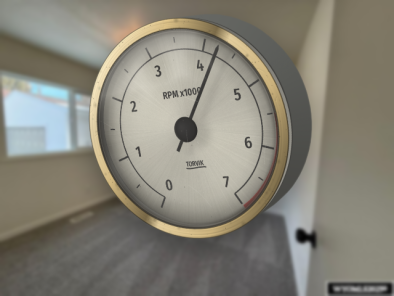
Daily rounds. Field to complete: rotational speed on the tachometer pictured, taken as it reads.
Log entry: 4250 rpm
